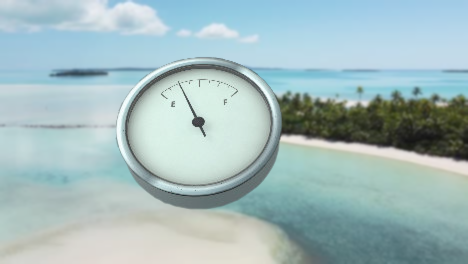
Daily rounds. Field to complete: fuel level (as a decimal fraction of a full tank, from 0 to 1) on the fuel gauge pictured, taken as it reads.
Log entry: 0.25
